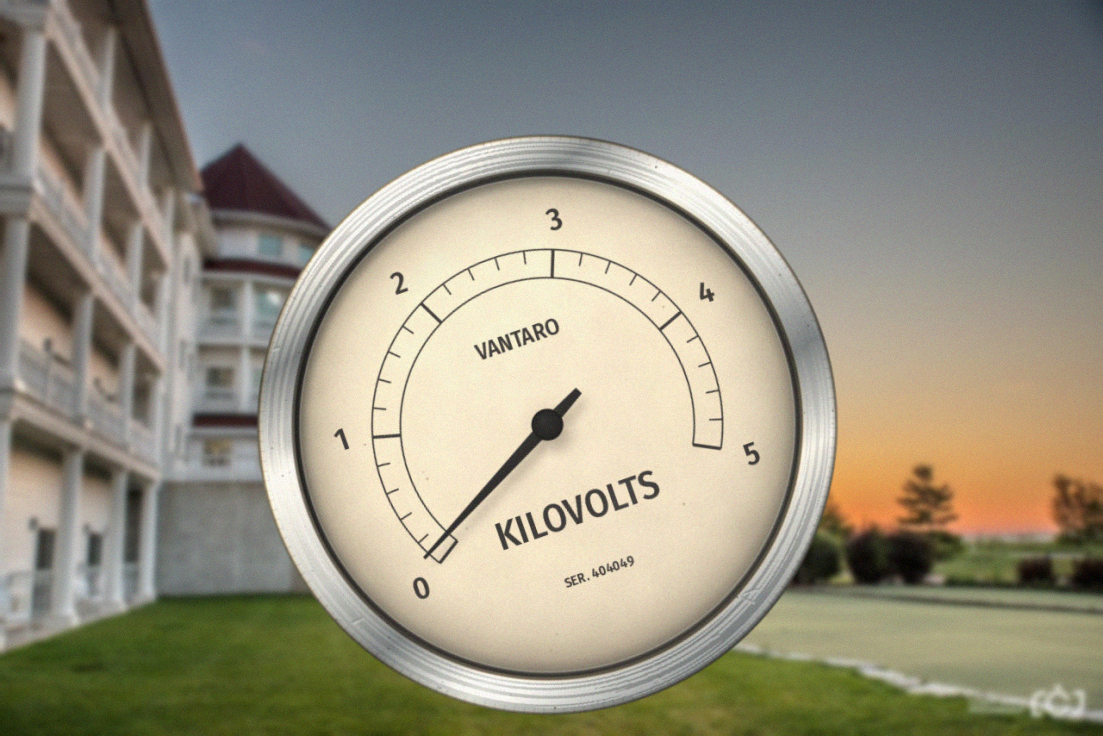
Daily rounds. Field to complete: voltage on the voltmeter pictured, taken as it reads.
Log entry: 0.1 kV
